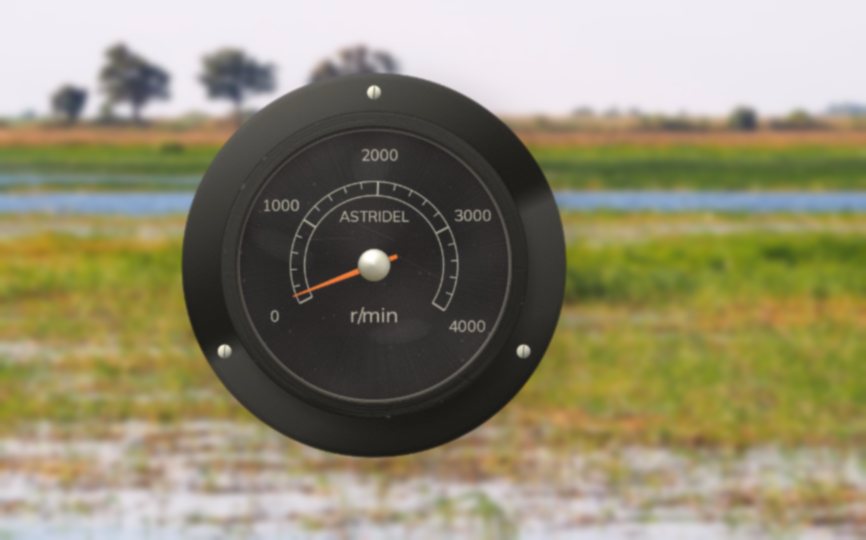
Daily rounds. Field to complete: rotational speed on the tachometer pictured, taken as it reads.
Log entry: 100 rpm
